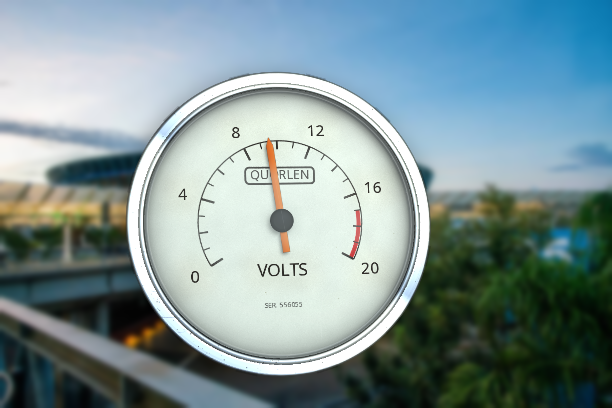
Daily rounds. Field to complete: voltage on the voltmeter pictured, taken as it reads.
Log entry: 9.5 V
